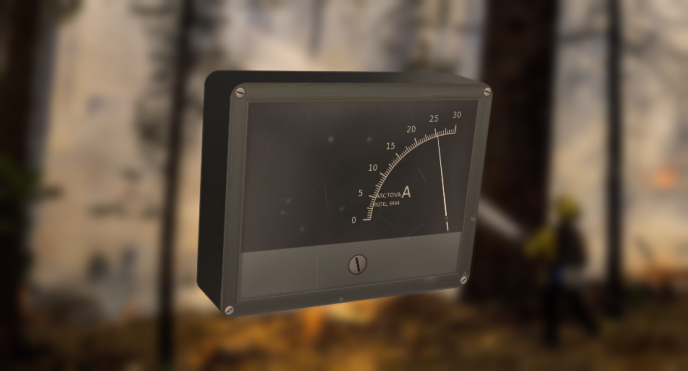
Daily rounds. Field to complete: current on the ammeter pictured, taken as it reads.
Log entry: 25 A
